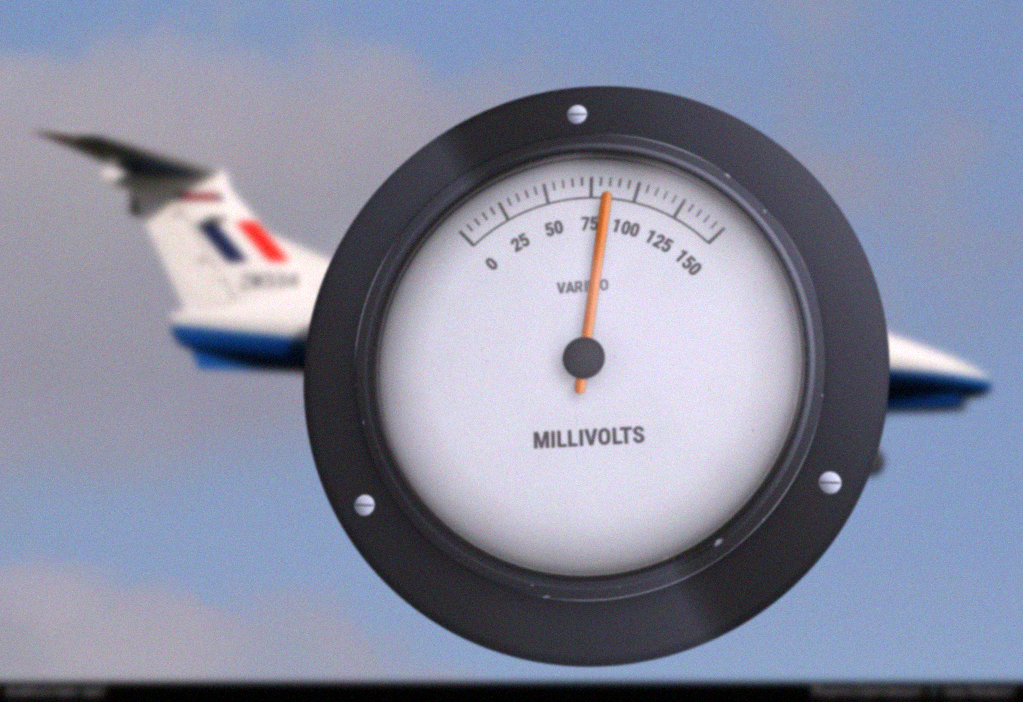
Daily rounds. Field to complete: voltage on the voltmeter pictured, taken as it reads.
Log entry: 85 mV
